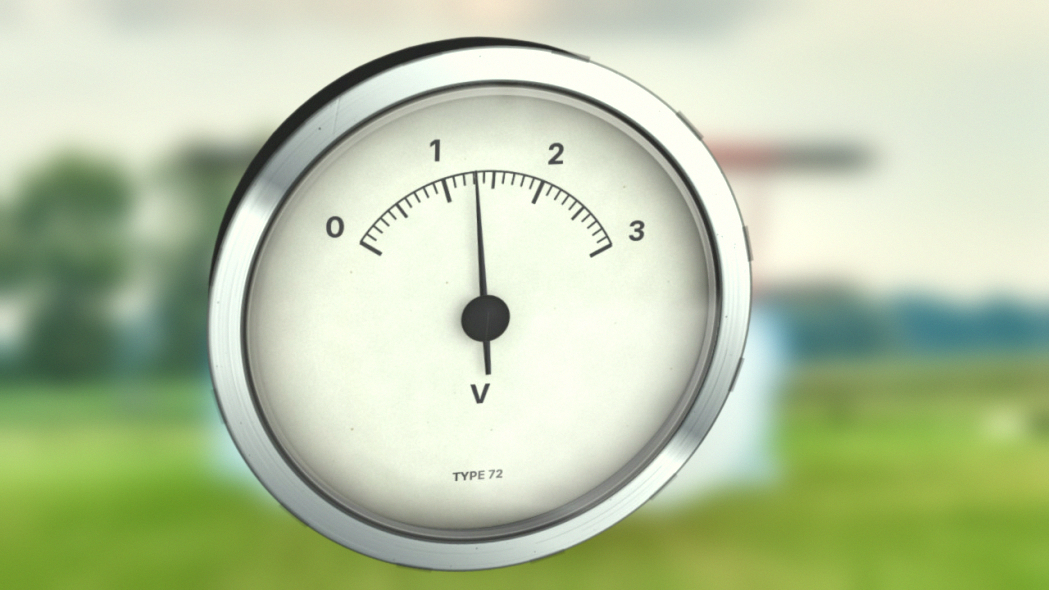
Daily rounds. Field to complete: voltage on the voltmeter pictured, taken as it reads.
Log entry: 1.3 V
